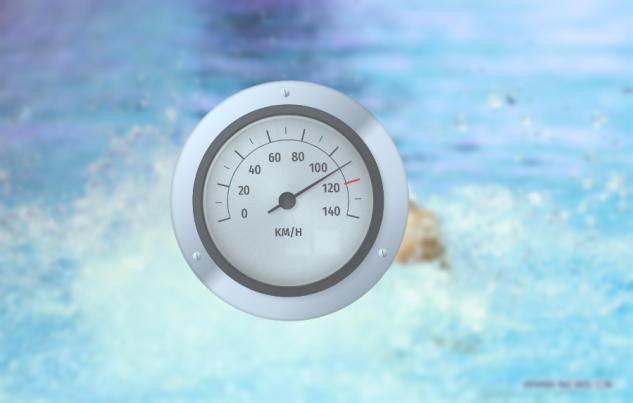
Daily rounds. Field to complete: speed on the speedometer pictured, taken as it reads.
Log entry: 110 km/h
